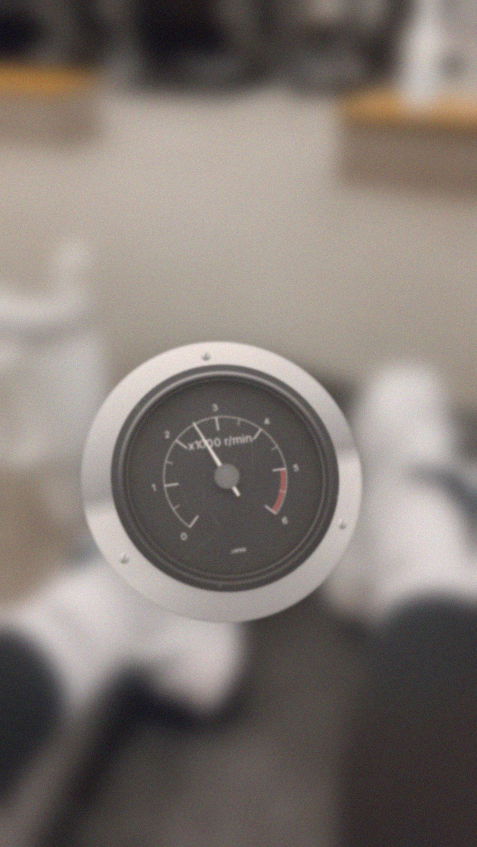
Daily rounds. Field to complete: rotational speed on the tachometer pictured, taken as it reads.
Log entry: 2500 rpm
